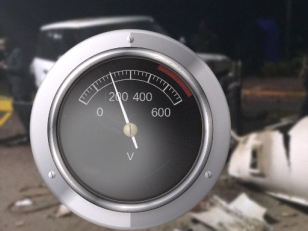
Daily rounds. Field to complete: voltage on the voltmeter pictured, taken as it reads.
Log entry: 200 V
